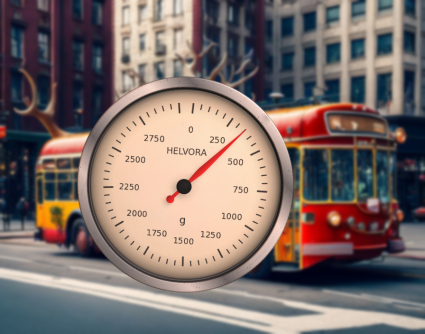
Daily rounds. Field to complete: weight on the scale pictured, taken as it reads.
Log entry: 350 g
